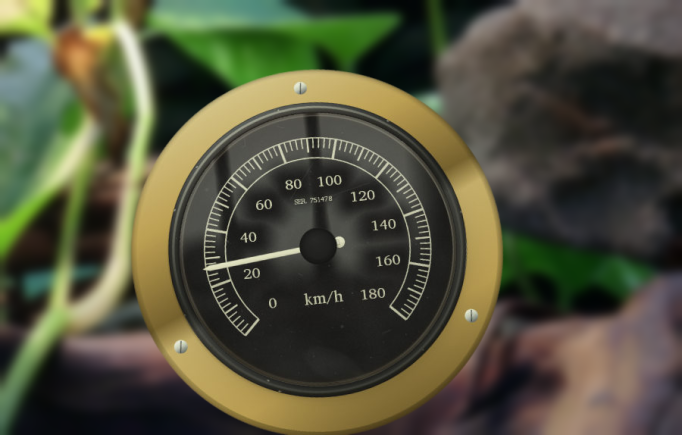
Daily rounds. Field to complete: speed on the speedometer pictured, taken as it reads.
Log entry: 26 km/h
